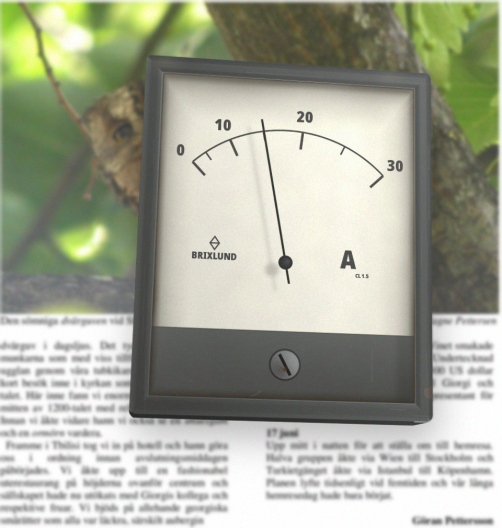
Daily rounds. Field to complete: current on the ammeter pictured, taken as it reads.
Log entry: 15 A
